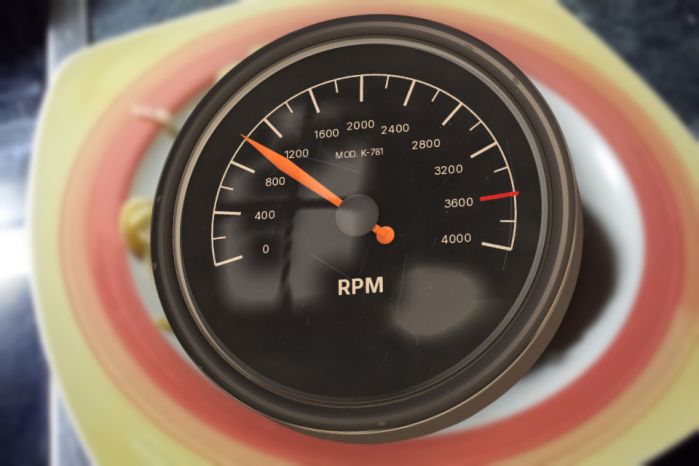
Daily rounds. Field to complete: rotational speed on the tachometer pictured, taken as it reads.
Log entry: 1000 rpm
